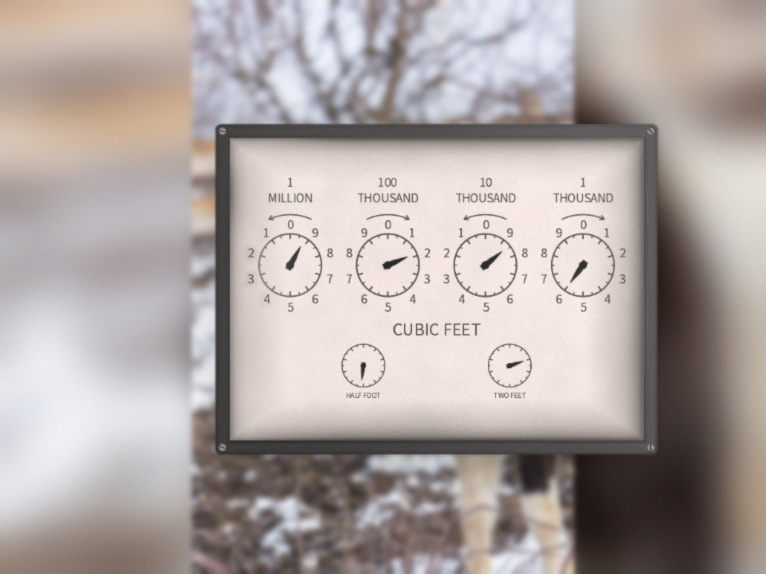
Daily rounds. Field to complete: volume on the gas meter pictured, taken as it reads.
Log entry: 918600 ft³
